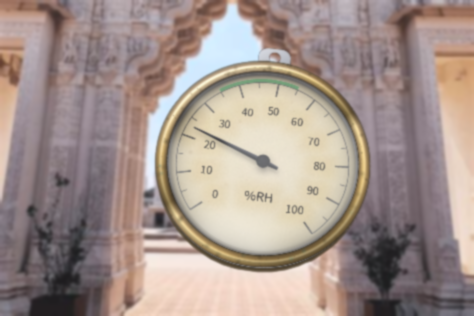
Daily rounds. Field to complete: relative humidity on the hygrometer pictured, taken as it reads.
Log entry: 22.5 %
